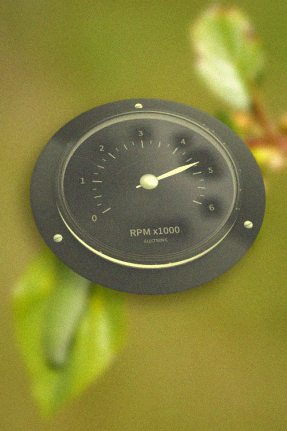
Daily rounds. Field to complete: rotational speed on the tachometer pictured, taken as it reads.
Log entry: 4750 rpm
